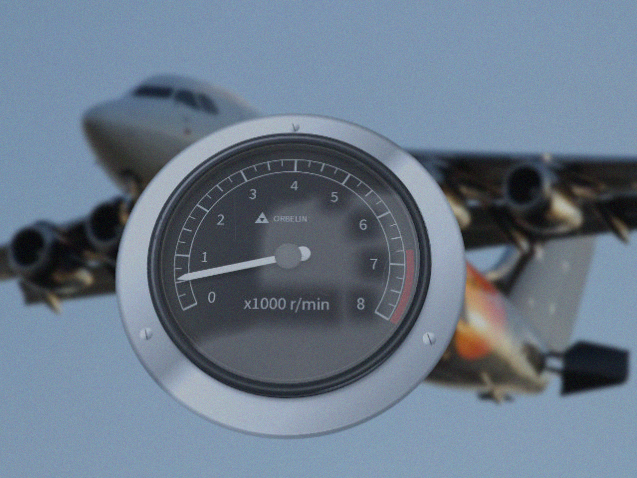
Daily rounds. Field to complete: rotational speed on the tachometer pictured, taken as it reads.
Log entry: 500 rpm
